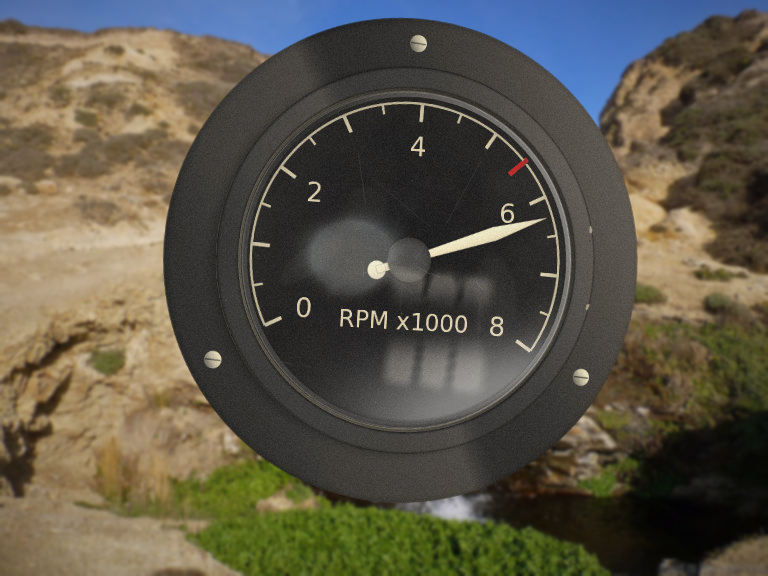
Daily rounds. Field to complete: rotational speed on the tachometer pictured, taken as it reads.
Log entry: 6250 rpm
